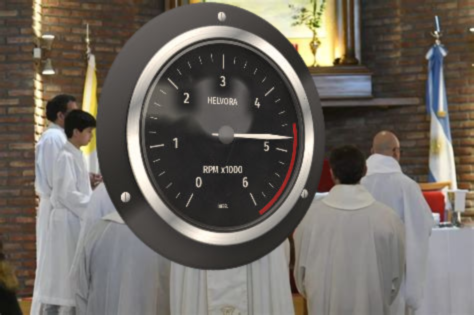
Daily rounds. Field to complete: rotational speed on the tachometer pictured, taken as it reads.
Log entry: 4800 rpm
